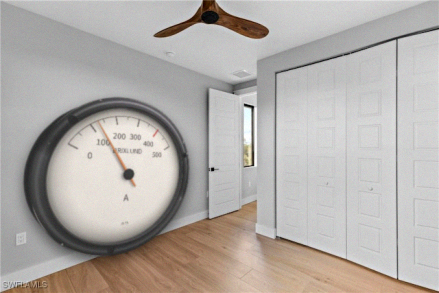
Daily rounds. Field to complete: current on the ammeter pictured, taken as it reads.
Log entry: 125 A
